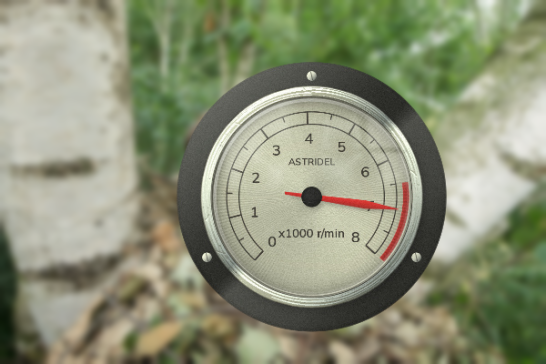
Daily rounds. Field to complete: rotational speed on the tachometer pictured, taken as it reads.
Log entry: 7000 rpm
